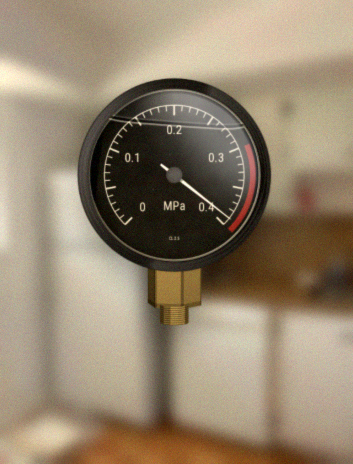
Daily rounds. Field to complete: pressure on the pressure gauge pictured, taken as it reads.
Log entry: 0.39 MPa
